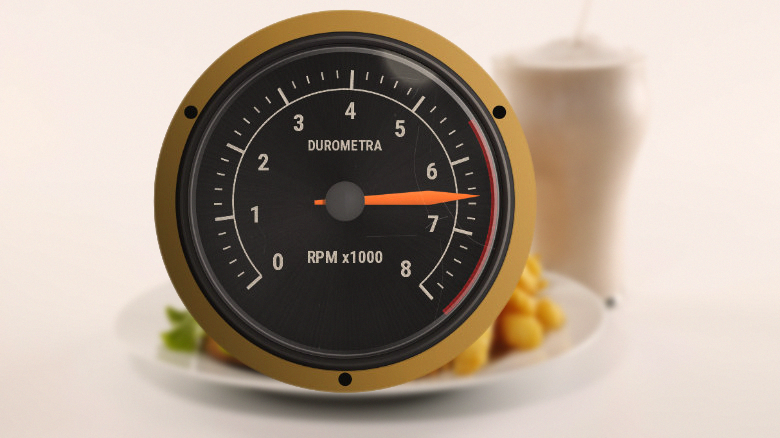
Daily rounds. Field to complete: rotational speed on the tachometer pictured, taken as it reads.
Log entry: 6500 rpm
